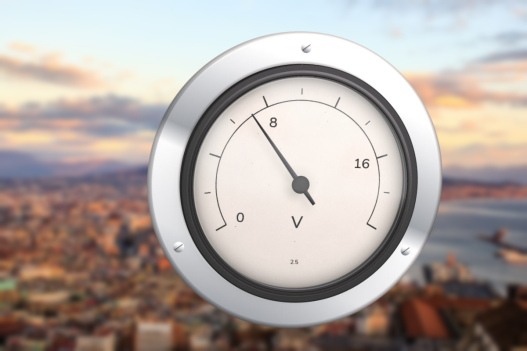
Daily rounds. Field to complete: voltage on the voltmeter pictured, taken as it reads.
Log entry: 7 V
